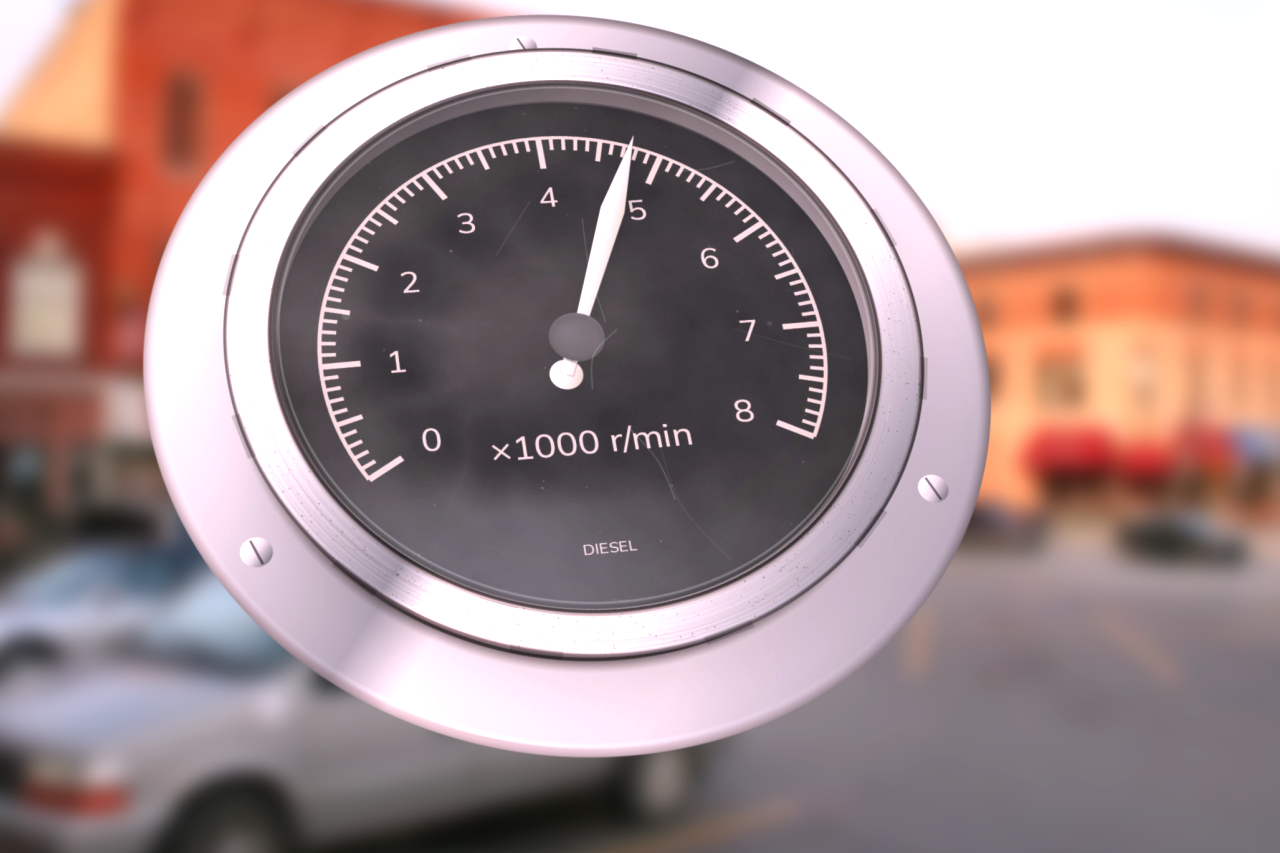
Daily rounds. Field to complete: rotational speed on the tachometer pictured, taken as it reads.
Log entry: 4750 rpm
